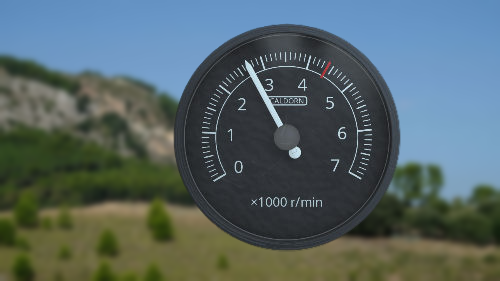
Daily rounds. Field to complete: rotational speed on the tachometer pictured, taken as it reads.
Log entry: 2700 rpm
